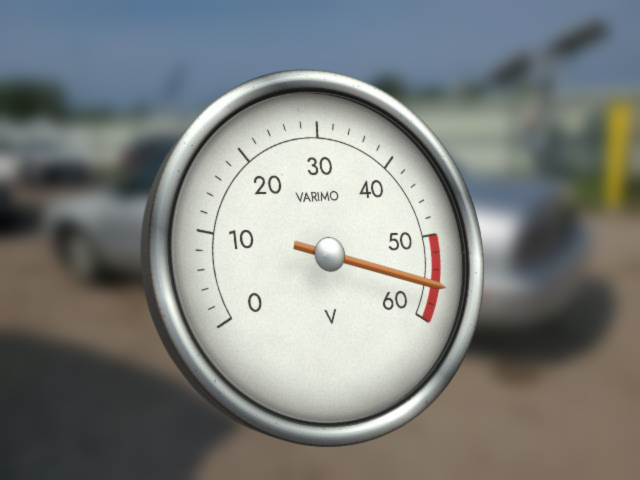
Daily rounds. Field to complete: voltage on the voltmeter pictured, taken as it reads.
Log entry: 56 V
